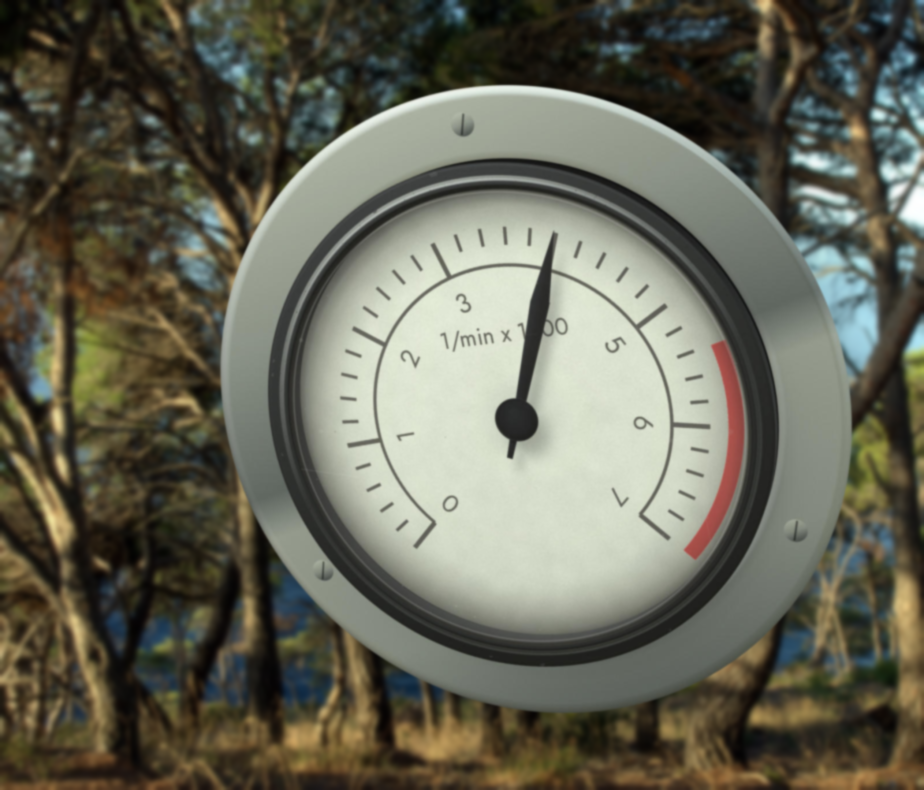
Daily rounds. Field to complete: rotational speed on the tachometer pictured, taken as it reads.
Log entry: 4000 rpm
